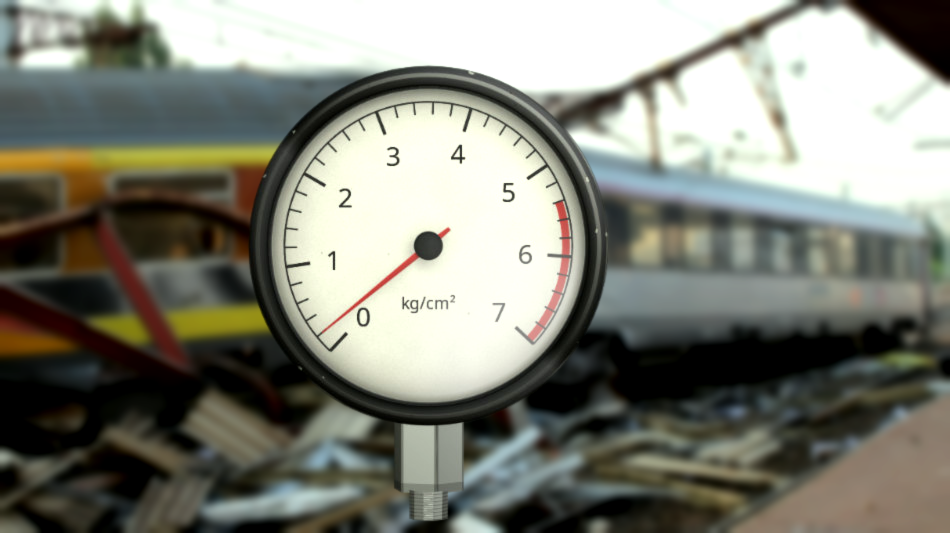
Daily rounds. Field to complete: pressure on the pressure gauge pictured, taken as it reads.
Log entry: 0.2 kg/cm²
